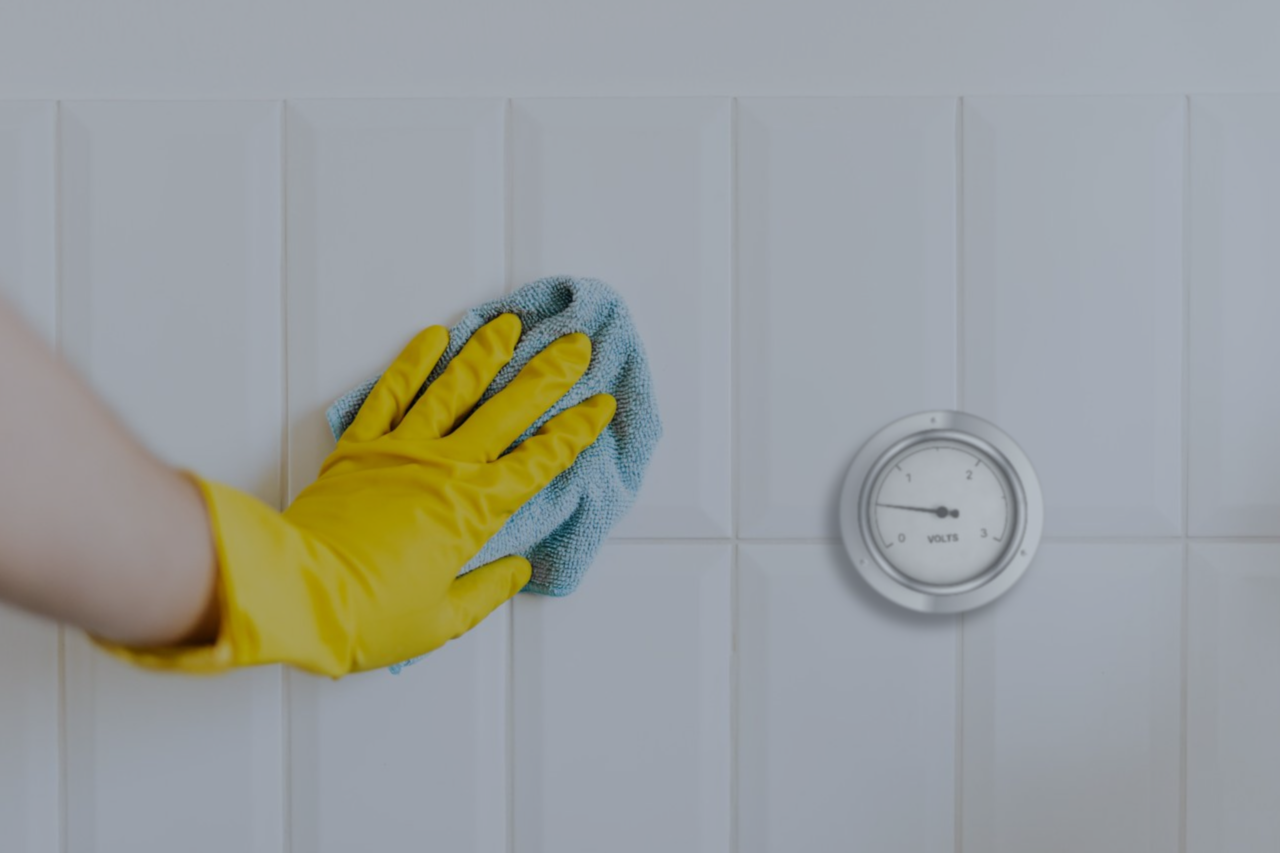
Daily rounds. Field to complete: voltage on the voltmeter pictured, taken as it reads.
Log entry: 0.5 V
